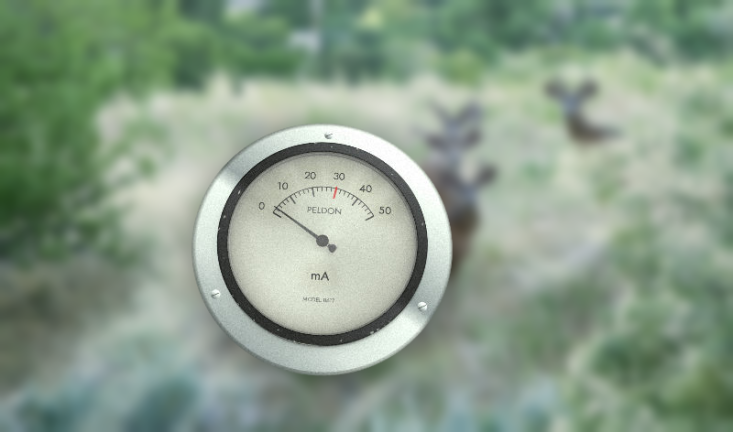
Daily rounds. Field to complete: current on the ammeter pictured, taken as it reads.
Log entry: 2 mA
